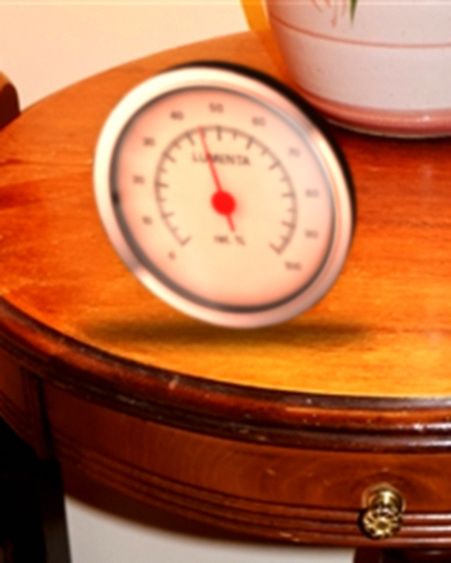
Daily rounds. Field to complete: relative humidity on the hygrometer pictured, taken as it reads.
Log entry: 45 %
